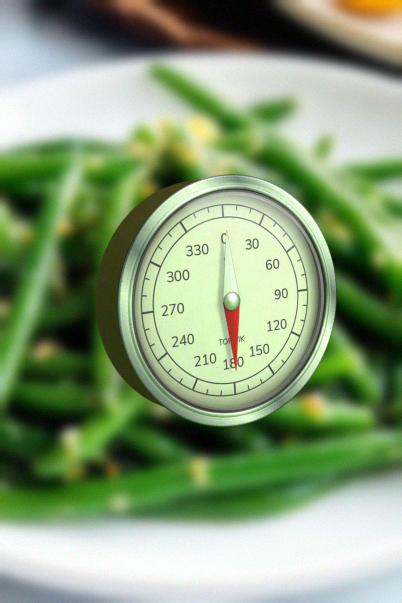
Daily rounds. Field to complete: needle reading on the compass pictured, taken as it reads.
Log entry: 180 °
